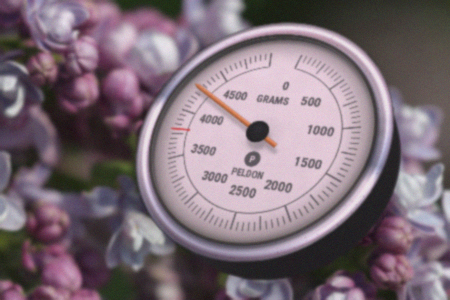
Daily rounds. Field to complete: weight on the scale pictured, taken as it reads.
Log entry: 4250 g
